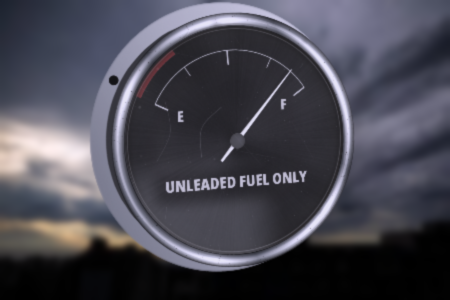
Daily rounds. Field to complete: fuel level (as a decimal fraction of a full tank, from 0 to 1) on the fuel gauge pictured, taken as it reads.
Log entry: 0.875
